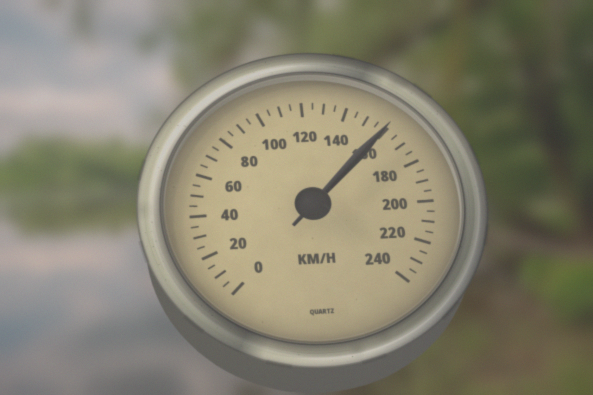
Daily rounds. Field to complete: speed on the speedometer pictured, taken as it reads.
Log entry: 160 km/h
